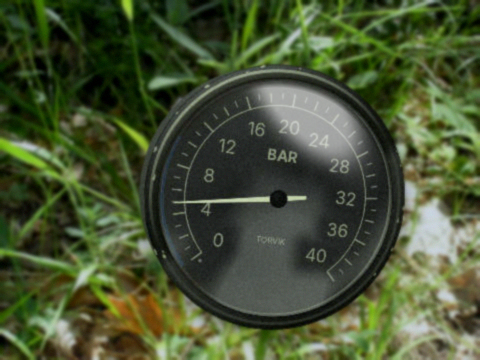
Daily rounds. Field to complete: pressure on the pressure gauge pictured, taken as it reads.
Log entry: 5 bar
